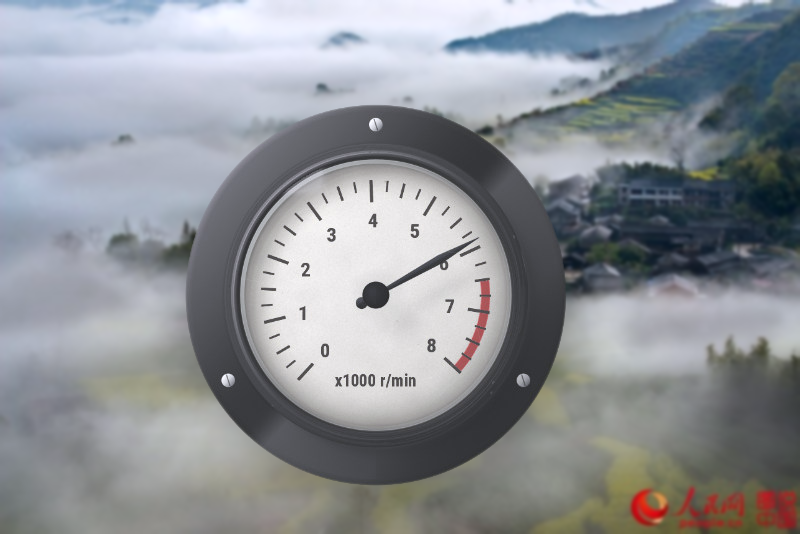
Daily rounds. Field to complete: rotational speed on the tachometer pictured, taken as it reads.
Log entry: 5875 rpm
